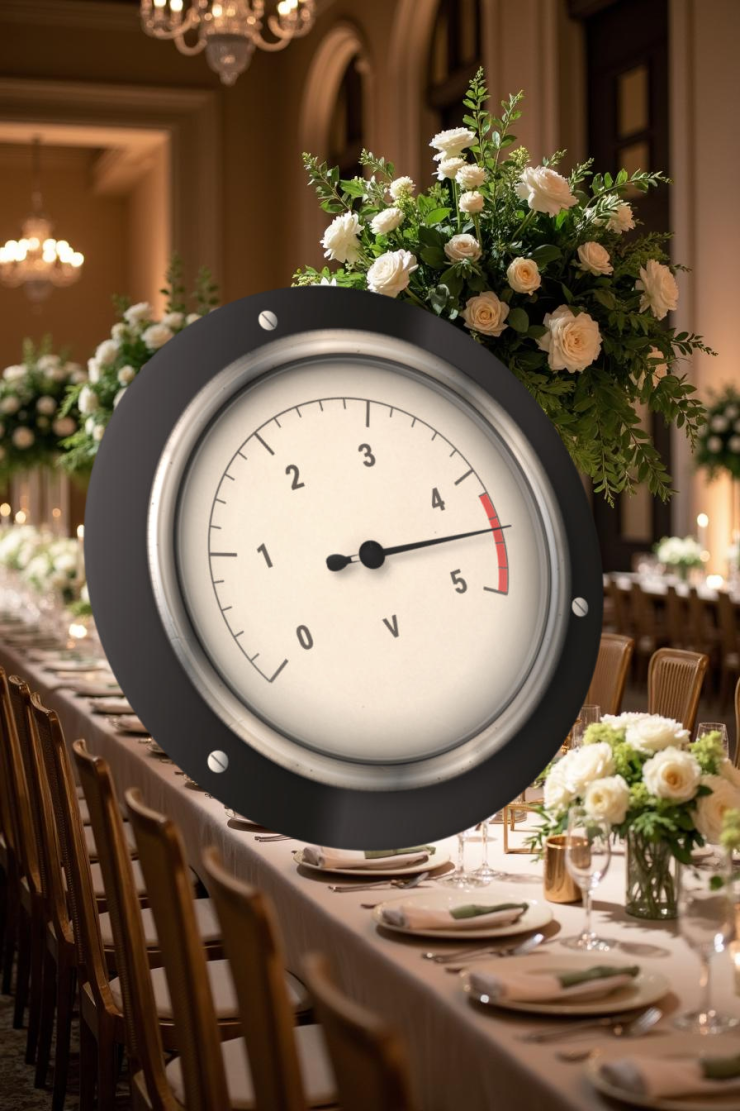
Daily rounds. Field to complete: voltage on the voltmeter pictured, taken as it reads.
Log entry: 4.5 V
